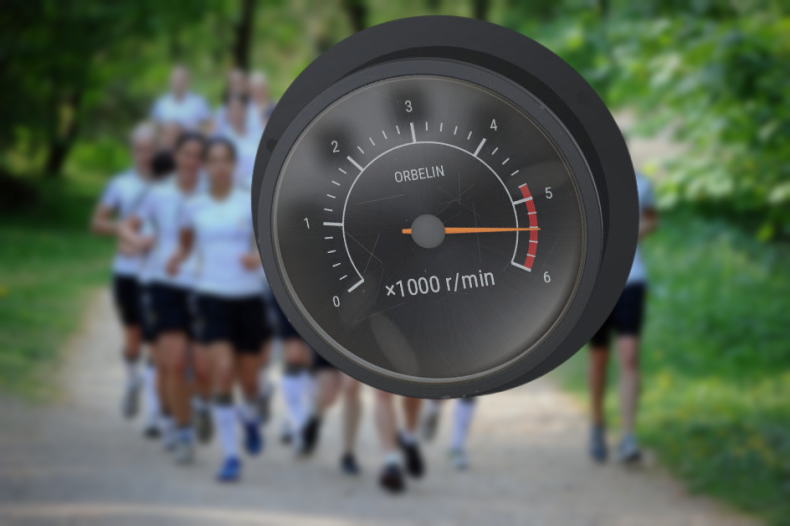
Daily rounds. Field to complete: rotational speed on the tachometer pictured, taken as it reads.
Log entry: 5400 rpm
